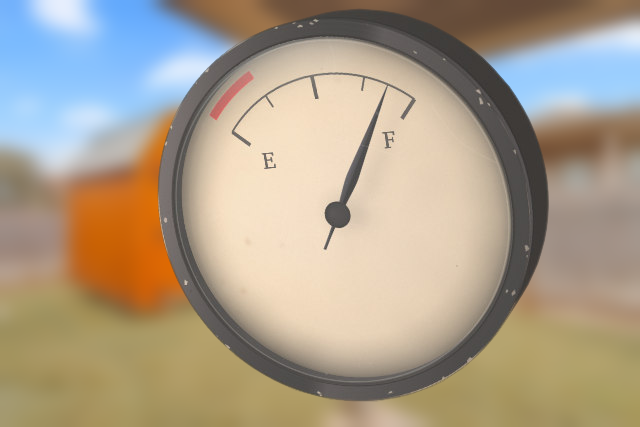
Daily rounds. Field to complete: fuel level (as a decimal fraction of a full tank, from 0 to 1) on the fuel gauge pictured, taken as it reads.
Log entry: 0.875
